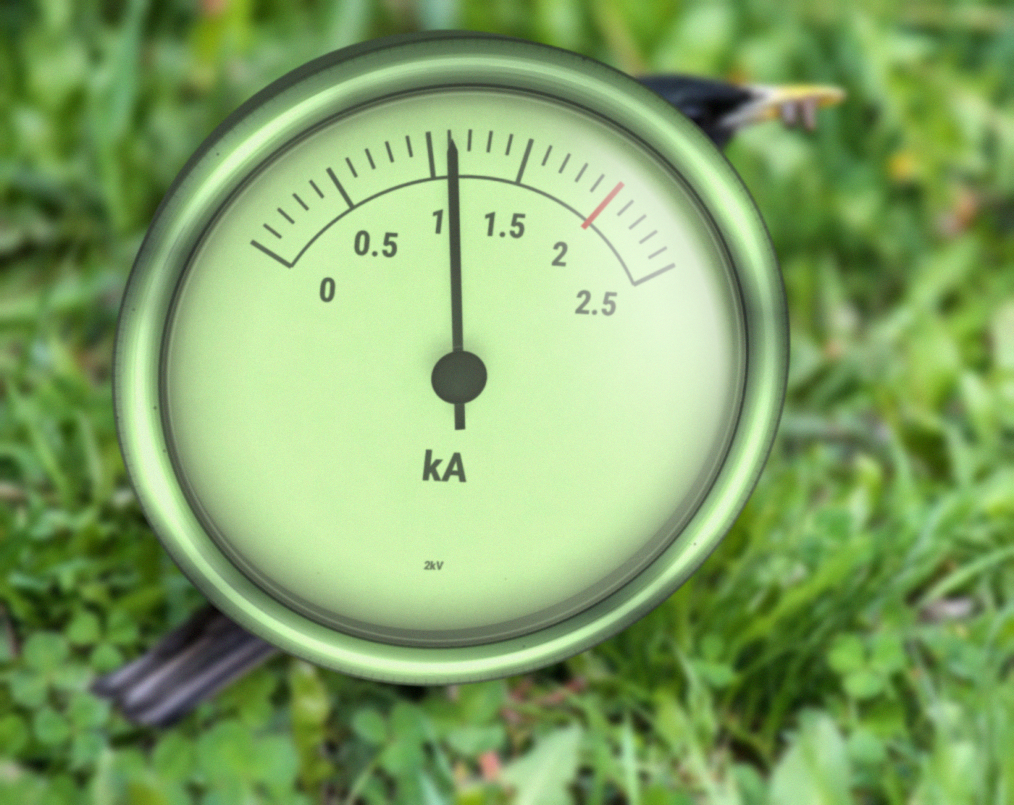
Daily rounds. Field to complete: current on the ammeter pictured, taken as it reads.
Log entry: 1.1 kA
